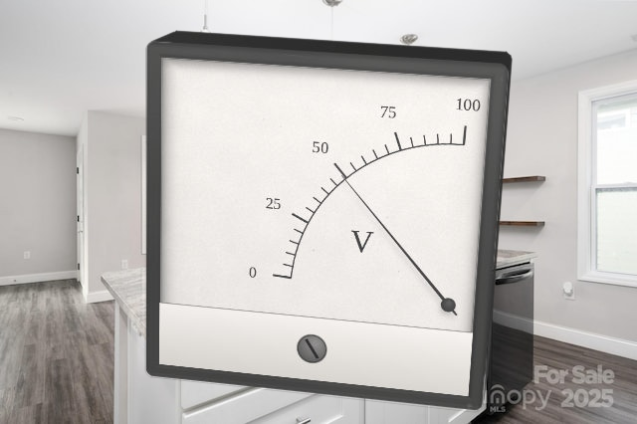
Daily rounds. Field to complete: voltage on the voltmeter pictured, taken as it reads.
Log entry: 50 V
